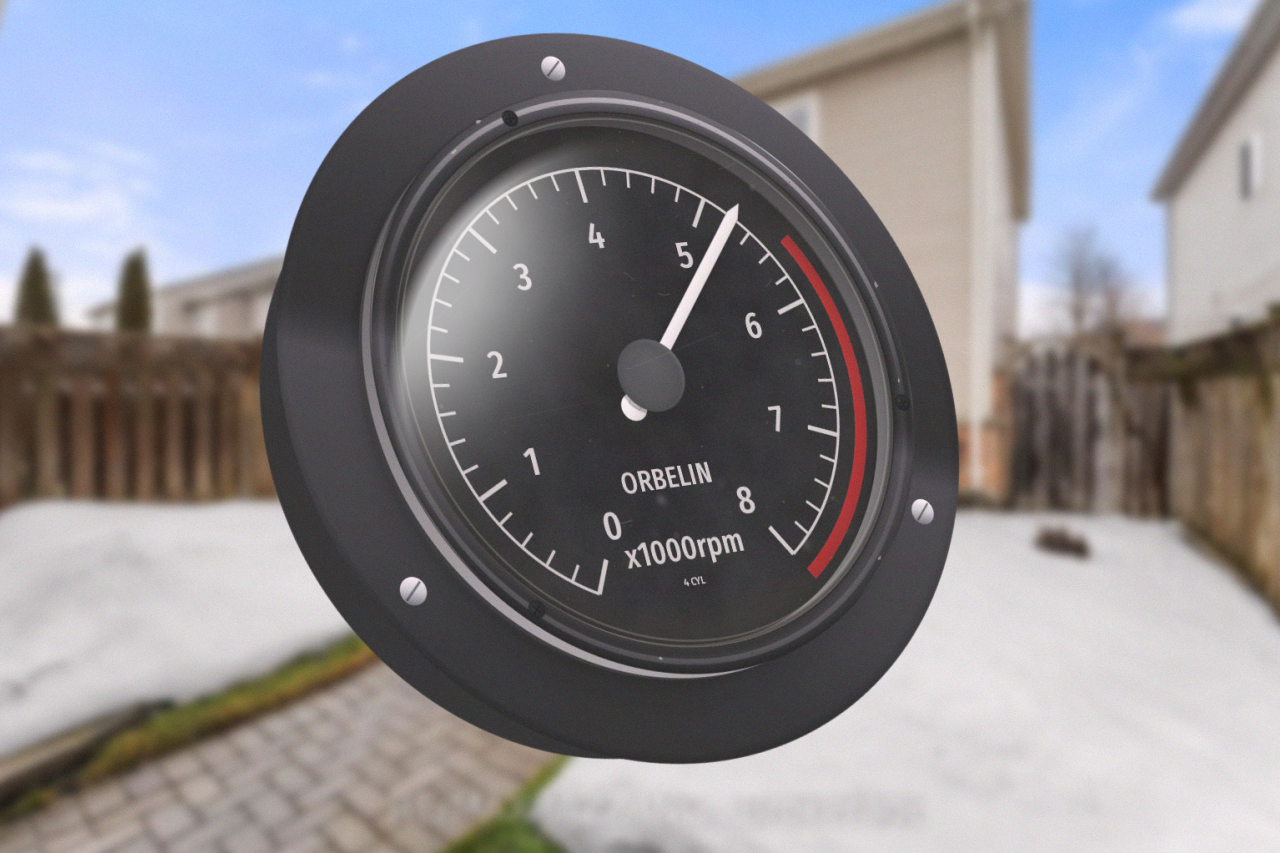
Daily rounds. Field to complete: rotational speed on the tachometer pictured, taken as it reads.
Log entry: 5200 rpm
